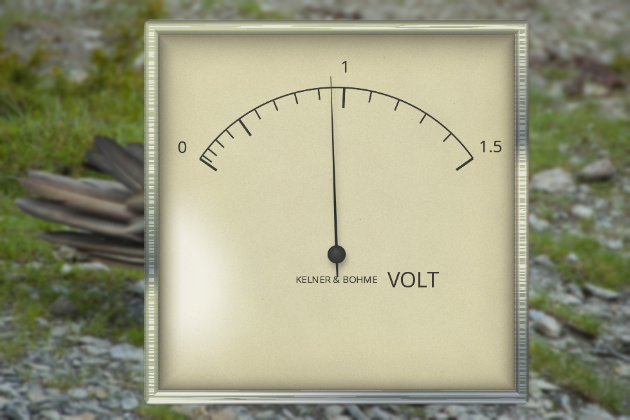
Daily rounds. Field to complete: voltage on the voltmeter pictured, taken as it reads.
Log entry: 0.95 V
